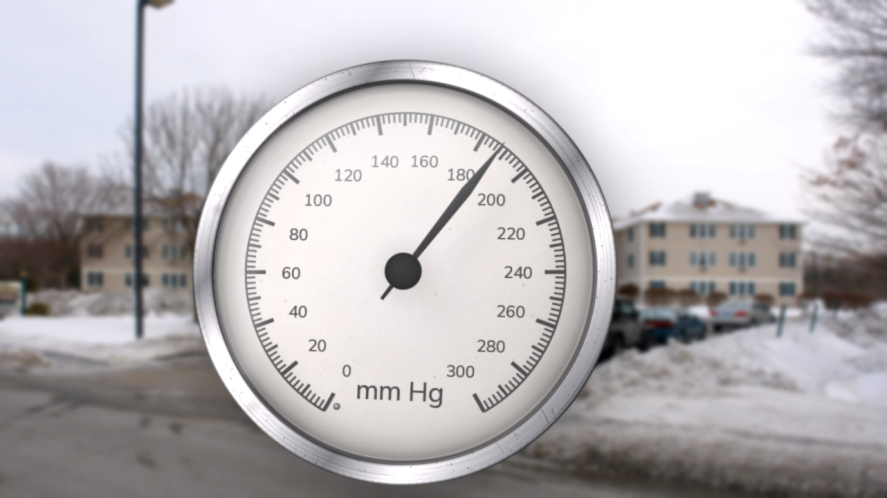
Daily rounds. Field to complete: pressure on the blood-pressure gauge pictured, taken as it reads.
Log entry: 188 mmHg
